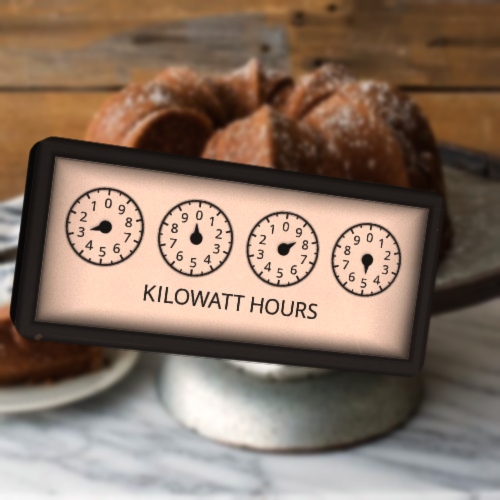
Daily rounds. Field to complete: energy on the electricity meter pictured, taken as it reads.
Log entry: 2985 kWh
